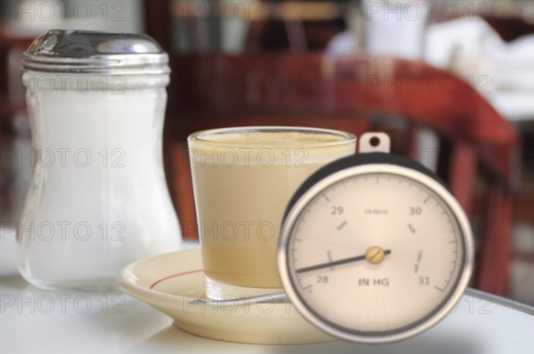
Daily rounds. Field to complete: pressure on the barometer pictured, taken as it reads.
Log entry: 28.2 inHg
